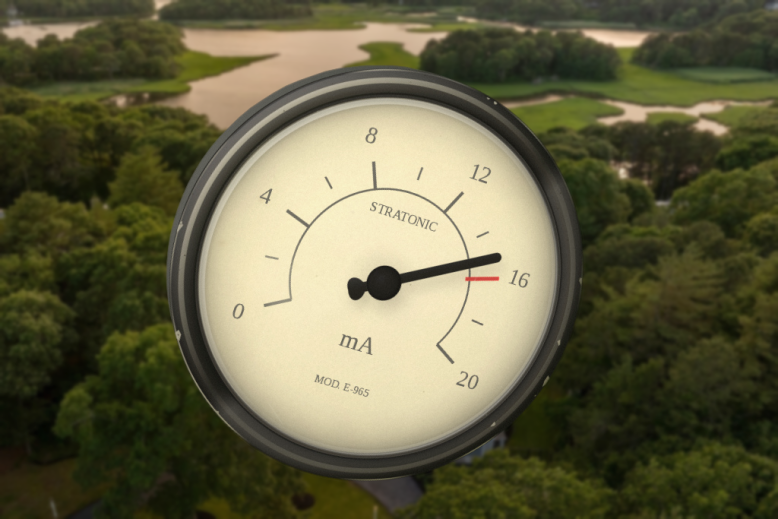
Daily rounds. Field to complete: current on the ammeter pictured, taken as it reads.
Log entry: 15 mA
